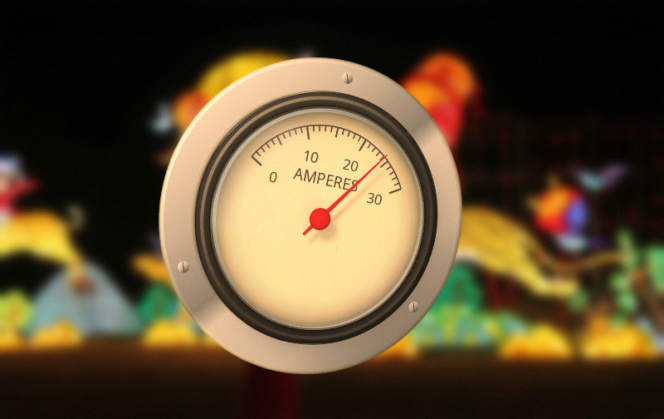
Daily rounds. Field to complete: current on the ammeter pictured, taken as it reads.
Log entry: 24 A
